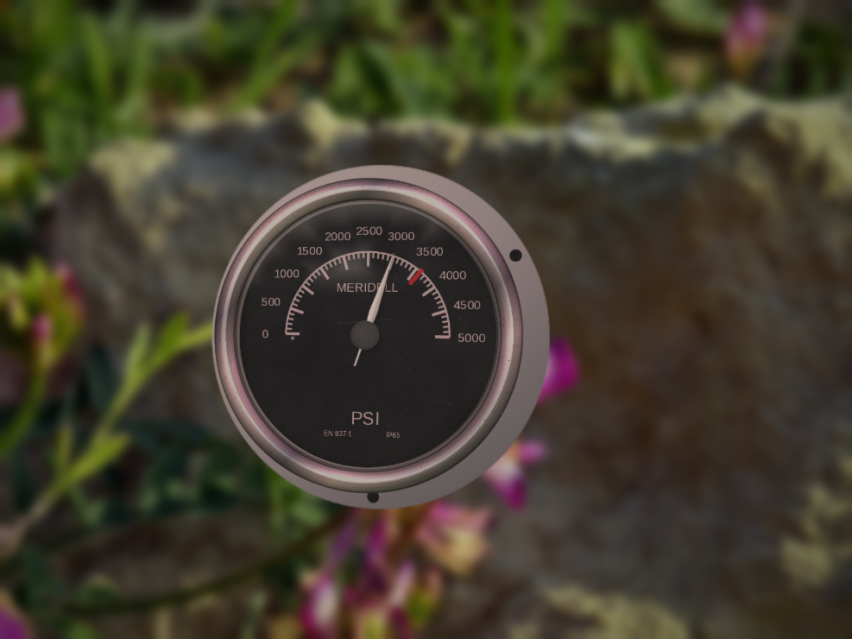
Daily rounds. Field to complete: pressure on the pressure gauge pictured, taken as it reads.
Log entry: 3000 psi
